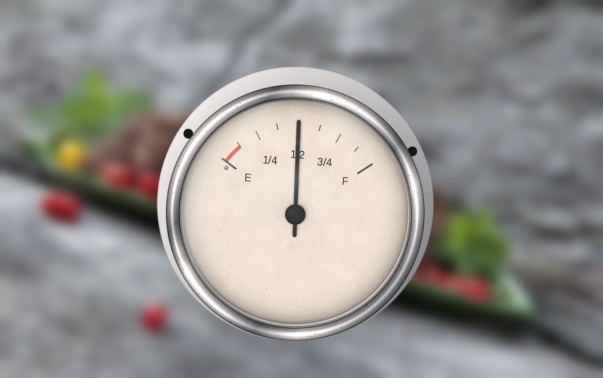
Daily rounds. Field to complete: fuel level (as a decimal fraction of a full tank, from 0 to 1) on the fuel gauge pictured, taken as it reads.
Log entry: 0.5
